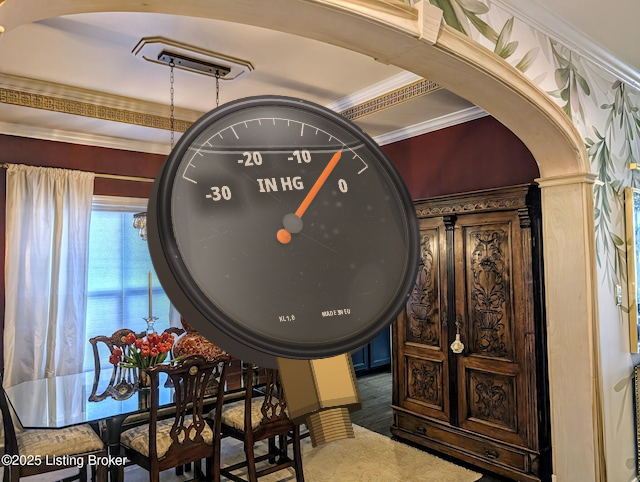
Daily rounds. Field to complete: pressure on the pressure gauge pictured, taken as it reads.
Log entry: -4 inHg
